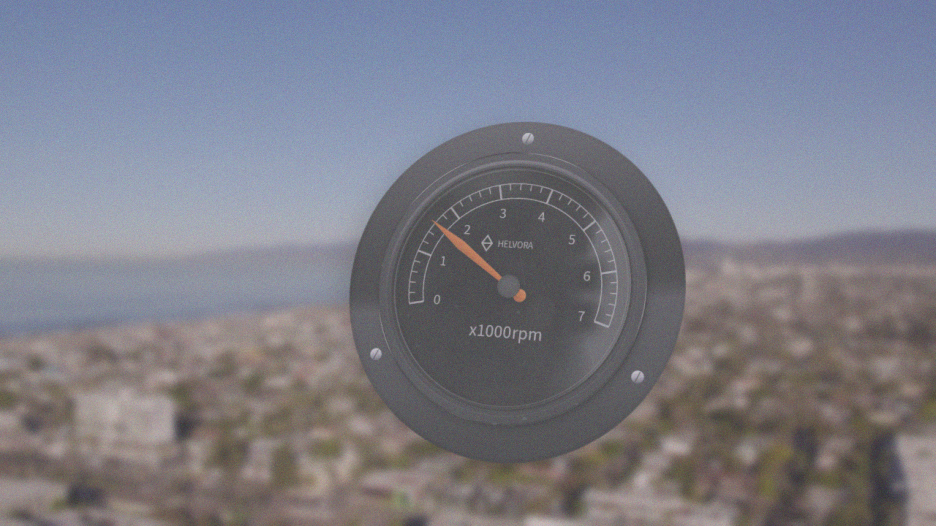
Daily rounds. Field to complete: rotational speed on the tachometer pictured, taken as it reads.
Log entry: 1600 rpm
